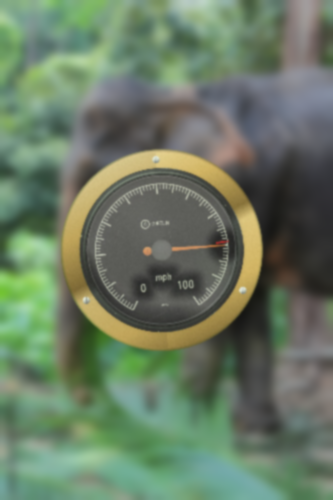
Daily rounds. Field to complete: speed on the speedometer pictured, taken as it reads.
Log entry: 80 mph
